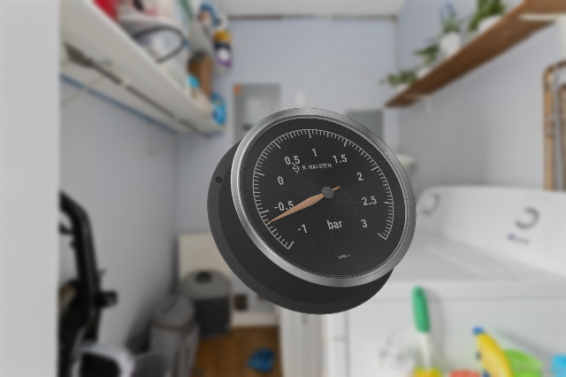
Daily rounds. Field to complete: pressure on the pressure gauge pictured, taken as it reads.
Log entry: -0.65 bar
